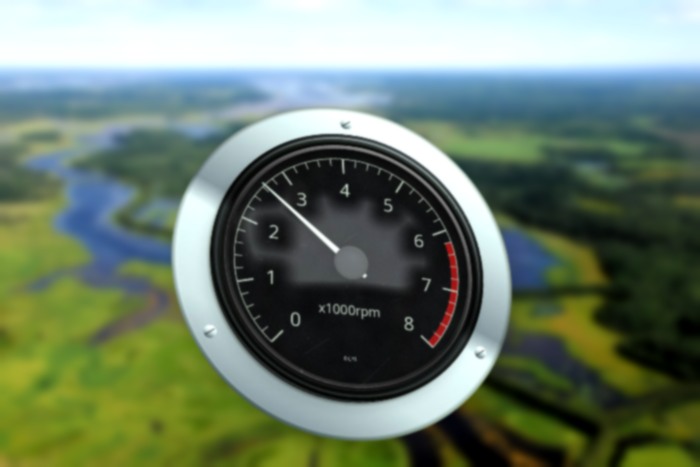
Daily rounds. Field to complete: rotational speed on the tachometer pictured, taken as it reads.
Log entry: 2600 rpm
